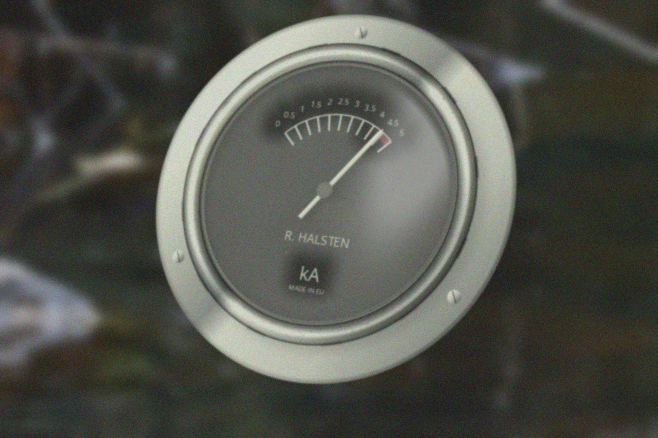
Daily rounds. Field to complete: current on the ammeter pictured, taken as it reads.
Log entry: 4.5 kA
